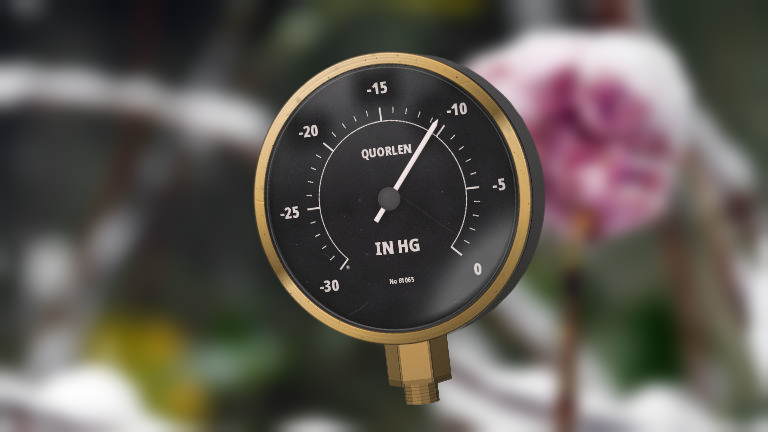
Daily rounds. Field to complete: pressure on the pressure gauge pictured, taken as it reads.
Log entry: -10.5 inHg
